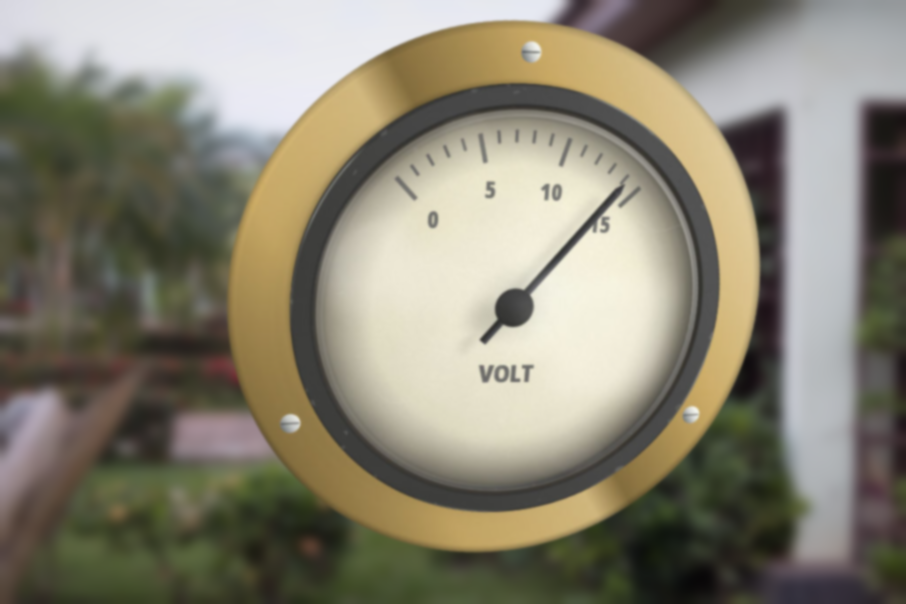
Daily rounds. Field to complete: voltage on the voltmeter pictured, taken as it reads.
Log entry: 14 V
